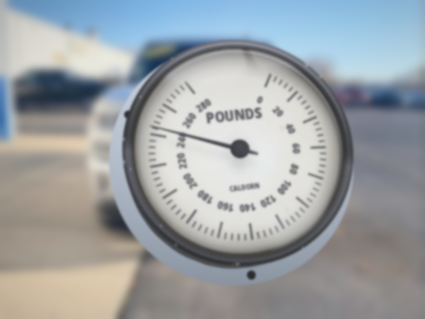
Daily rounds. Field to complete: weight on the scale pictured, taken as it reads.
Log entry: 244 lb
